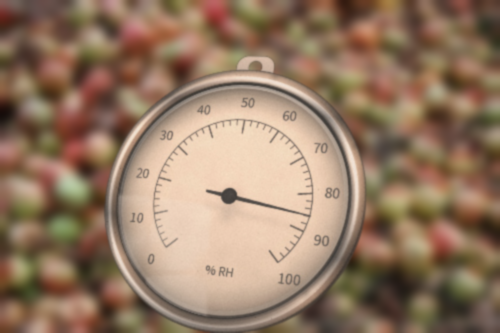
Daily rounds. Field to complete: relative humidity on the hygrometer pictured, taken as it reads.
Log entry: 86 %
